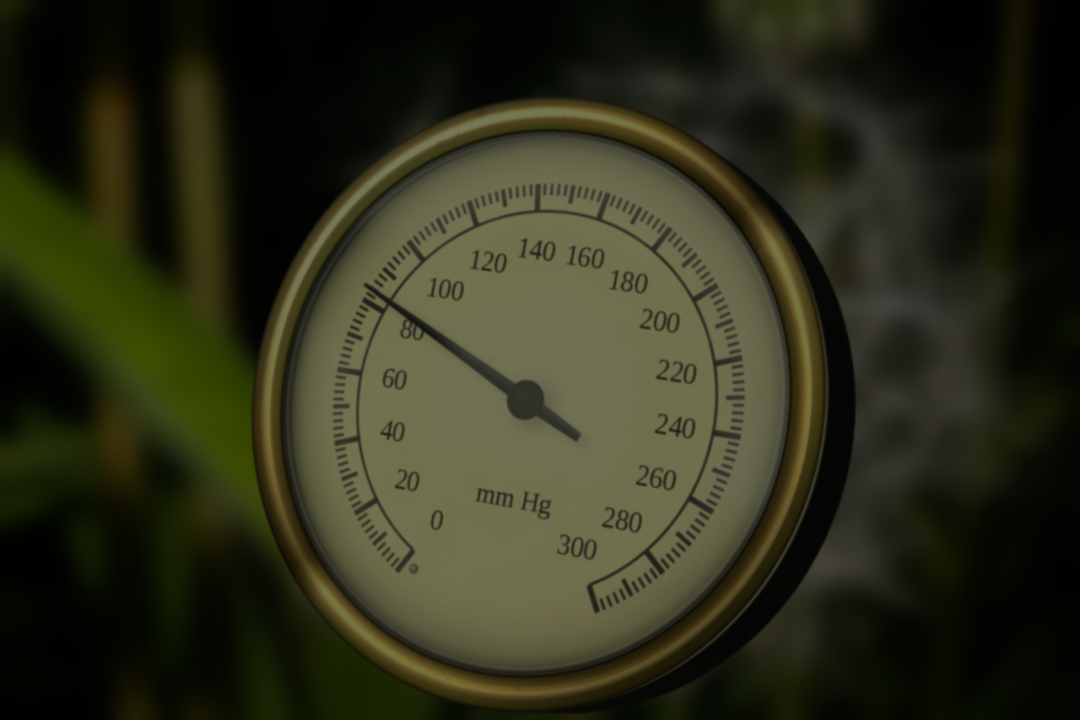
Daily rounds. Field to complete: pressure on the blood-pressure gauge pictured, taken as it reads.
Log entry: 84 mmHg
